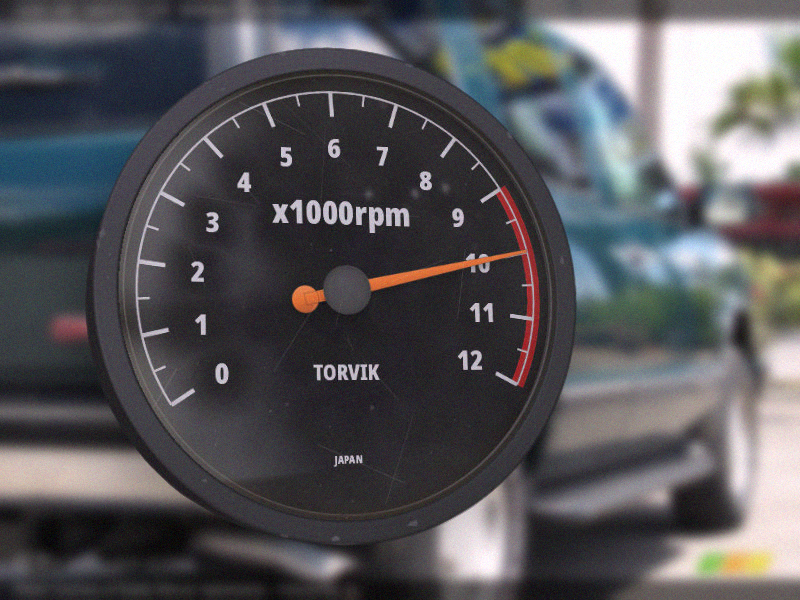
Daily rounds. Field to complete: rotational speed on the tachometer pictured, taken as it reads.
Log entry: 10000 rpm
